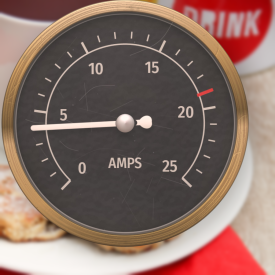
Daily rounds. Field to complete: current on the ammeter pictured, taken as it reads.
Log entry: 4 A
